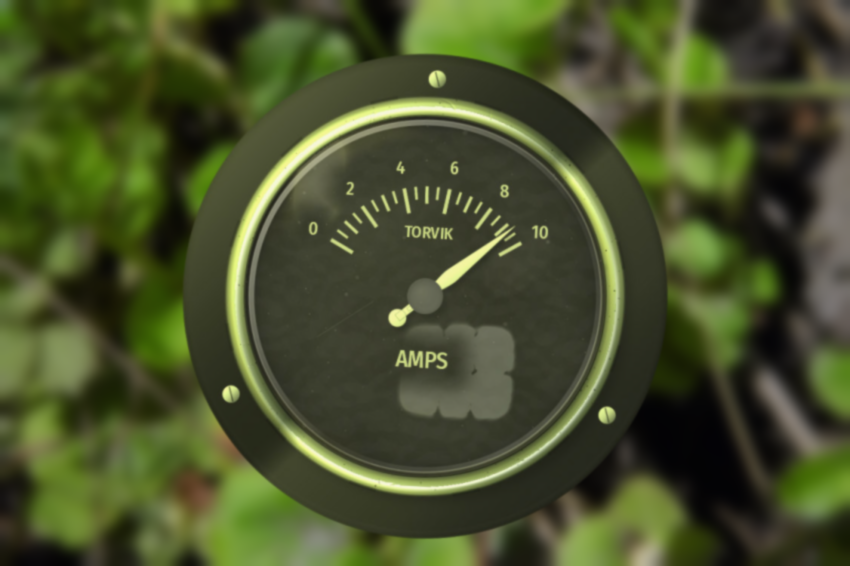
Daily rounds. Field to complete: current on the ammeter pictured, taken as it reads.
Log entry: 9.25 A
